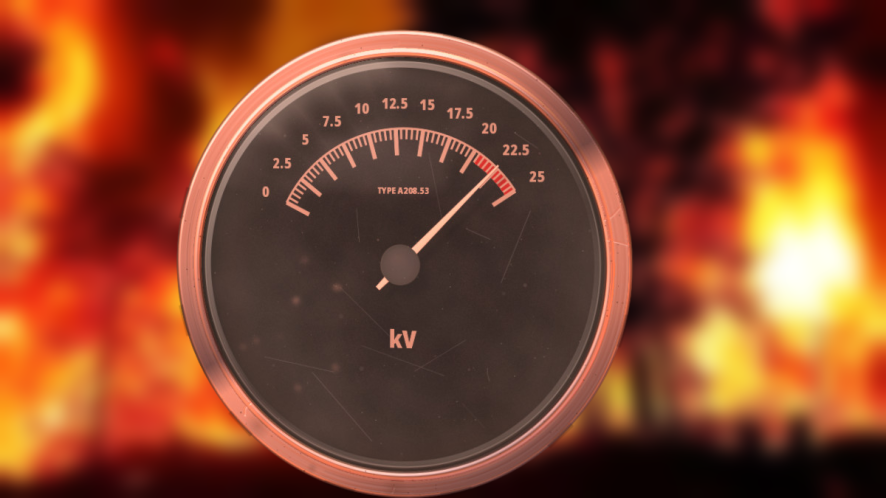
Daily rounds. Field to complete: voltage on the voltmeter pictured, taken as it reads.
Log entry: 22.5 kV
